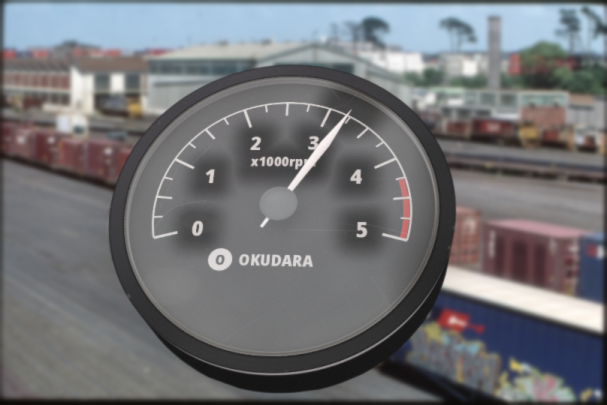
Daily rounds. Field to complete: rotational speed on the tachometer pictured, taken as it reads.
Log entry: 3250 rpm
